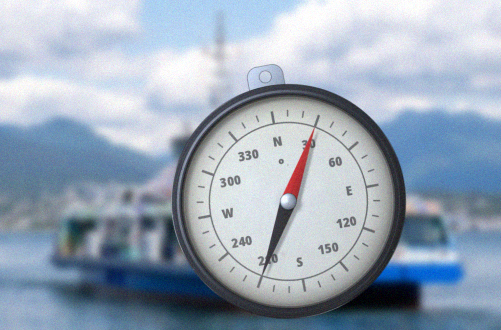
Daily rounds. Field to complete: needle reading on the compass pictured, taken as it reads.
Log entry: 30 °
